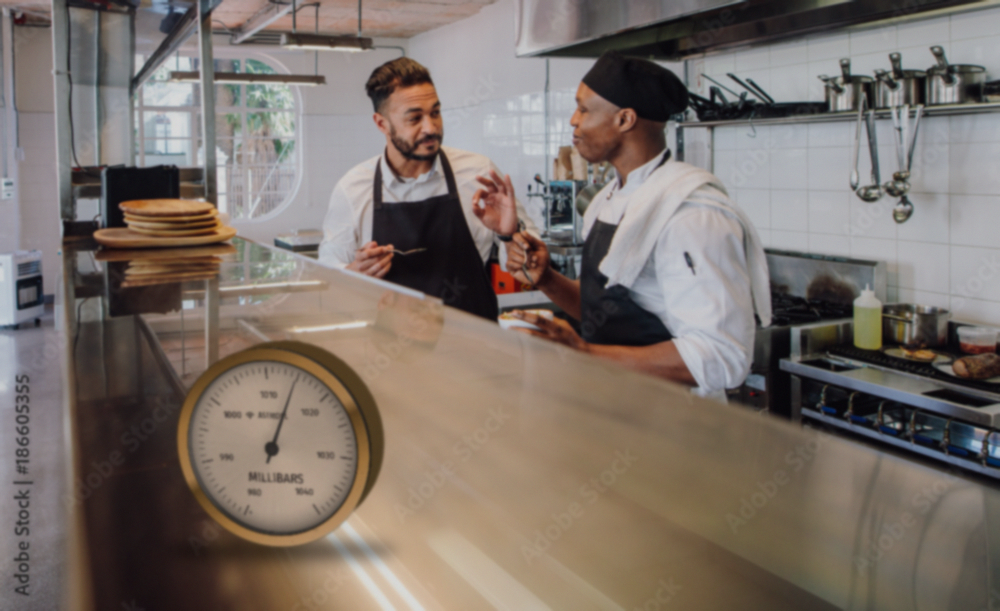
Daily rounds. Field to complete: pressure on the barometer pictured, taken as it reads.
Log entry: 1015 mbar
